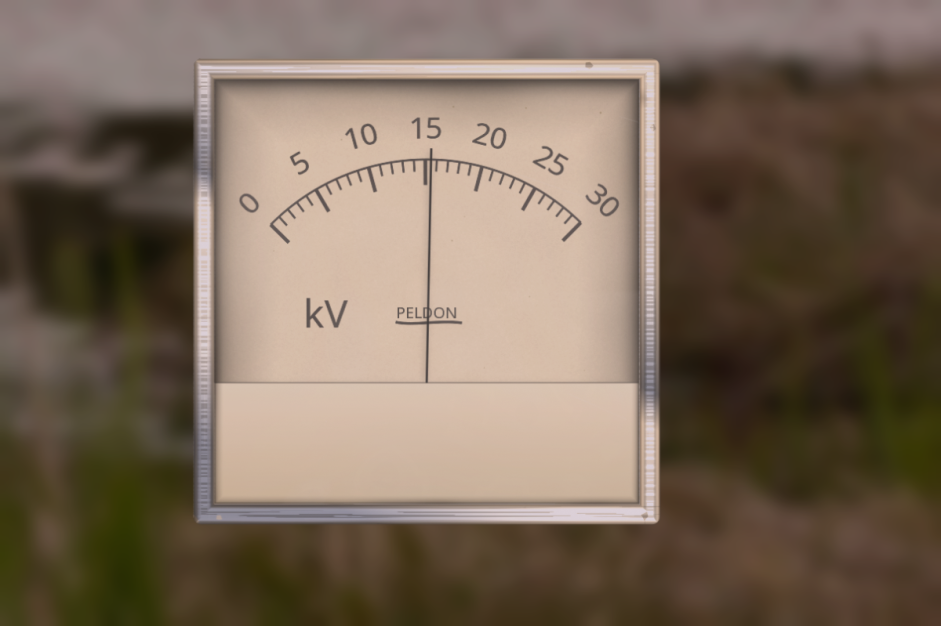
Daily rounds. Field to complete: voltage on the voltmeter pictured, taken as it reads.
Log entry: 15.5 kV
